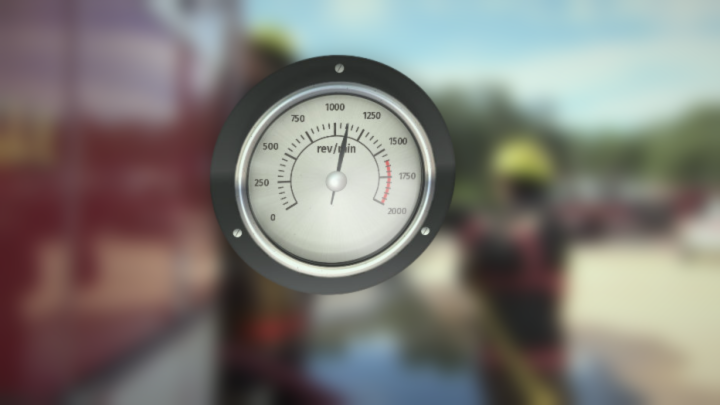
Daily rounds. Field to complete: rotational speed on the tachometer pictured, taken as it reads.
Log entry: 1100 rpm
